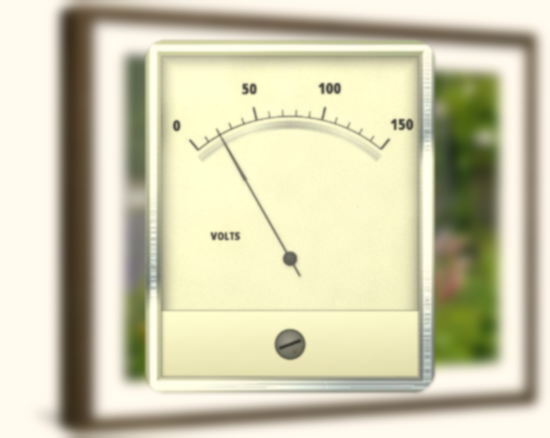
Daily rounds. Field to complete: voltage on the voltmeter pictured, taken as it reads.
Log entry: 20 V
